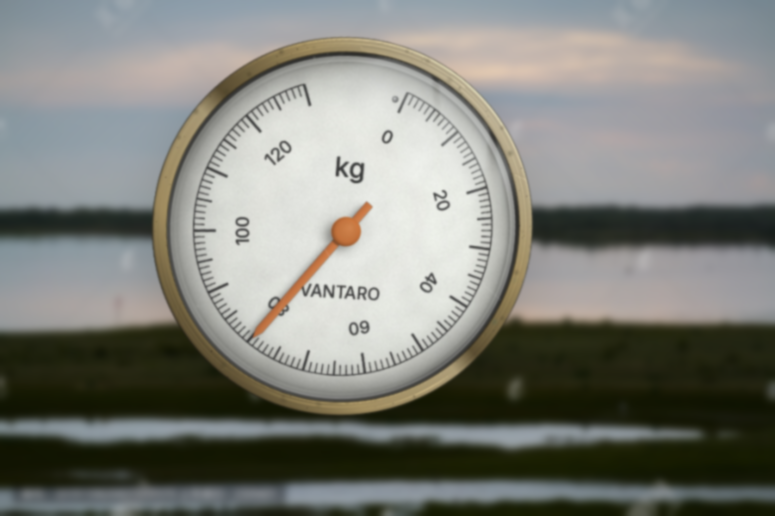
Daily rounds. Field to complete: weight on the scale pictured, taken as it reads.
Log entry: 80 kg
